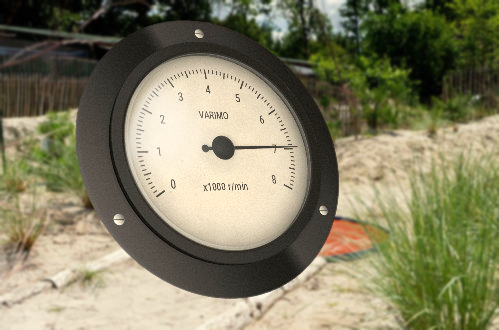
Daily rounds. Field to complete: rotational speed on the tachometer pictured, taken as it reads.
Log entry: 7000 rpm
